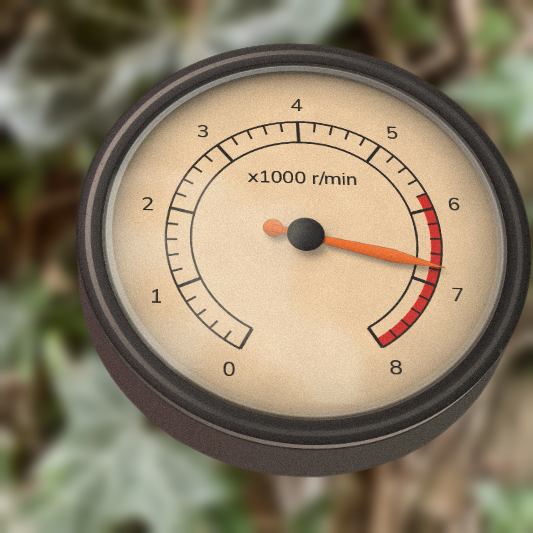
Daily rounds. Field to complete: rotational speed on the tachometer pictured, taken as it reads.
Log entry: 6800 rpm
